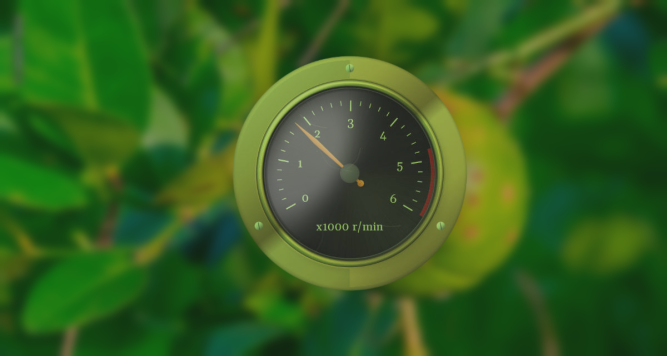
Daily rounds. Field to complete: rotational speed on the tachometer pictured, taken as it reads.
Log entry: 1800 rpm
